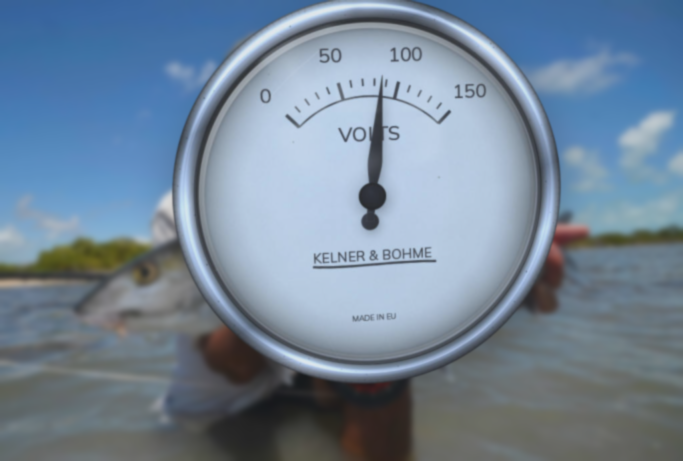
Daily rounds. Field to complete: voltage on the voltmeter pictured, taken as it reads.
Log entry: 85 V
